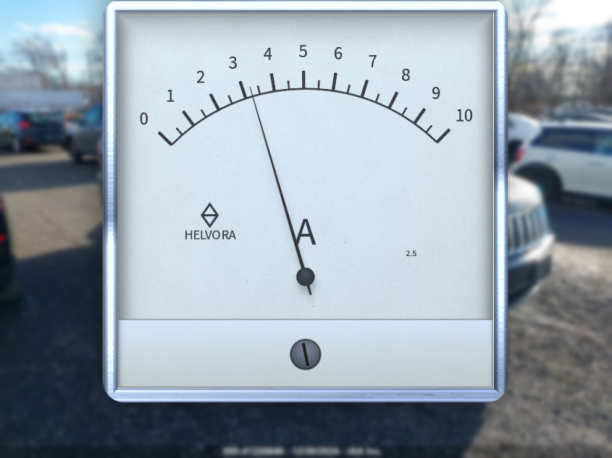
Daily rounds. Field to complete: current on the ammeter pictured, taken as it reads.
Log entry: 3.25 A
